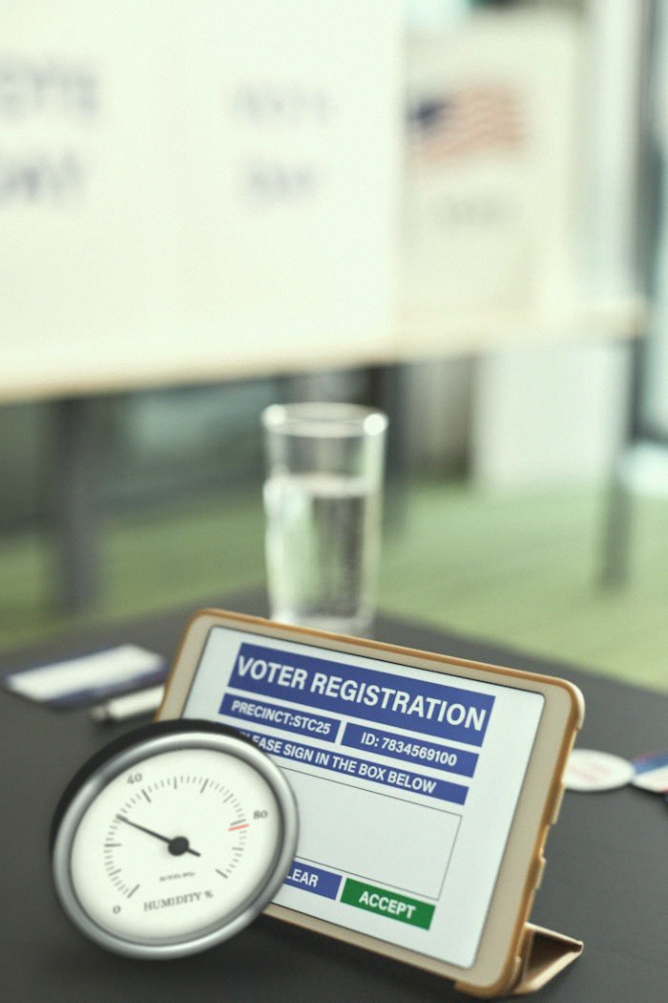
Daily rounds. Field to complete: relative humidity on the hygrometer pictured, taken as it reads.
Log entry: 30 %
